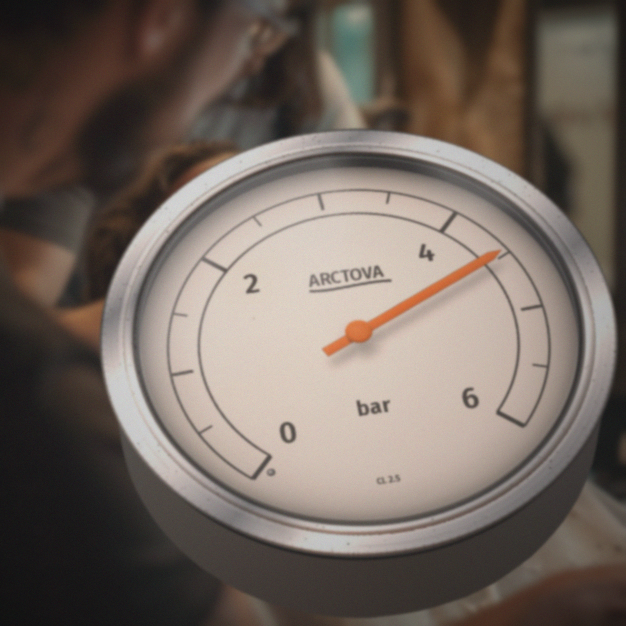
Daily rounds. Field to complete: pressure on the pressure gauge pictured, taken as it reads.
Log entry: 4.5 bar
